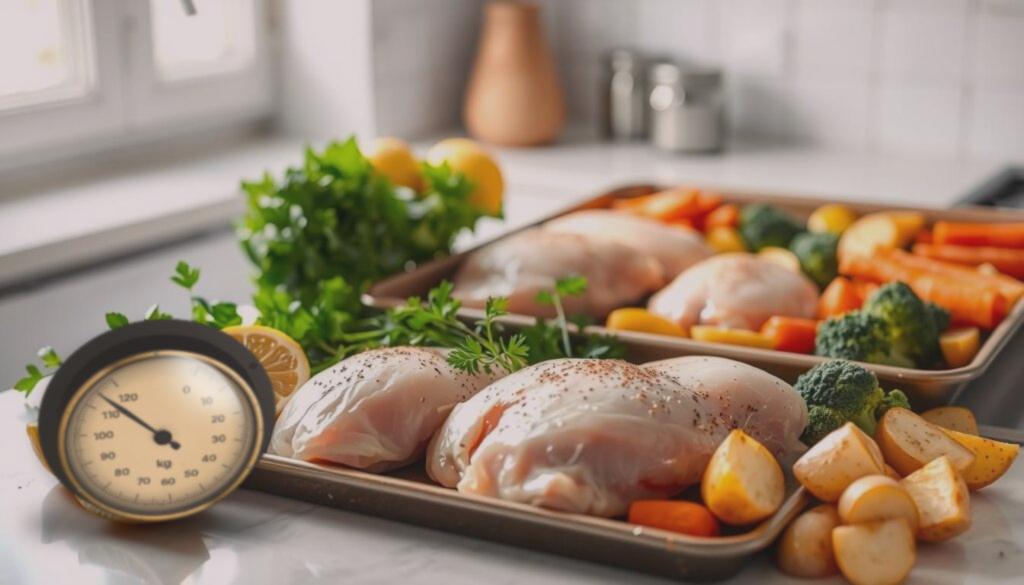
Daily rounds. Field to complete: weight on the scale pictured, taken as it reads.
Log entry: 115 kg
